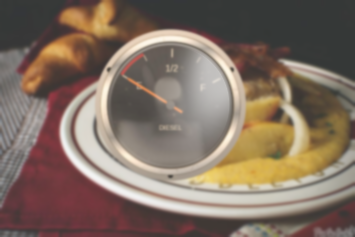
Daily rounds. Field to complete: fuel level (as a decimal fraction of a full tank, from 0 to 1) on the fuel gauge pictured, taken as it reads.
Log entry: 0
